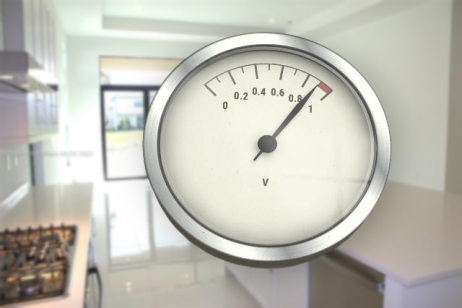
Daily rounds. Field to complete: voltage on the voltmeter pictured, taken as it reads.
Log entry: 0.9 V
